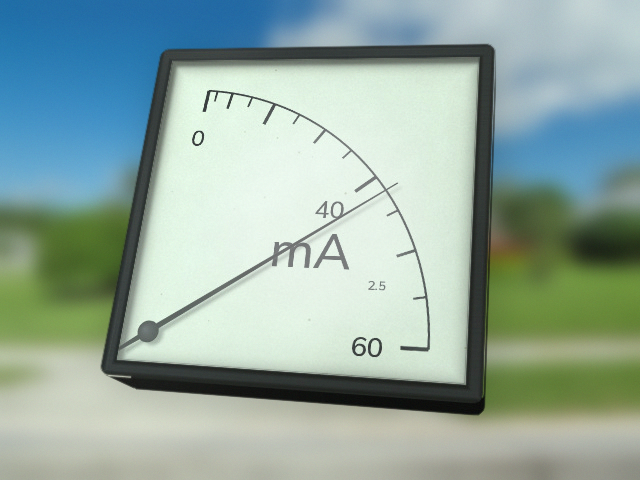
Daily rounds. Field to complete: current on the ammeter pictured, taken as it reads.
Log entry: 42.5 mA
